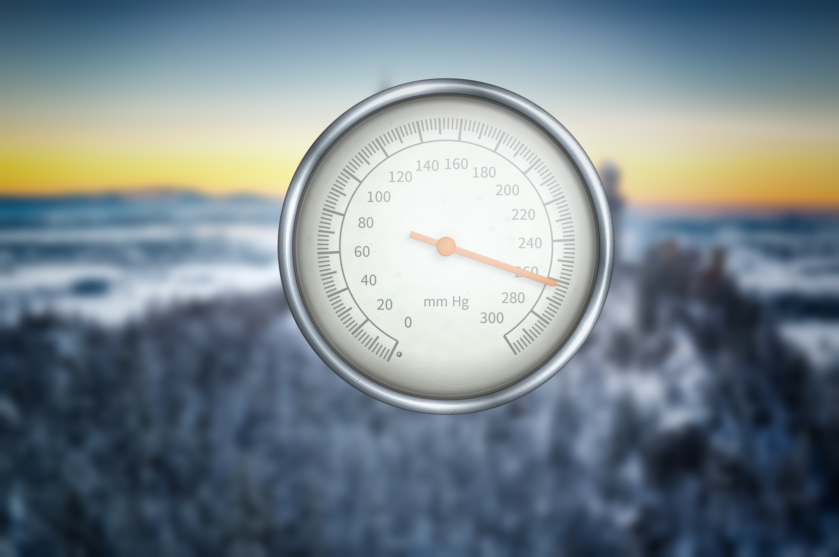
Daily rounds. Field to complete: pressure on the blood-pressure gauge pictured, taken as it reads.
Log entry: 262 mmHg
